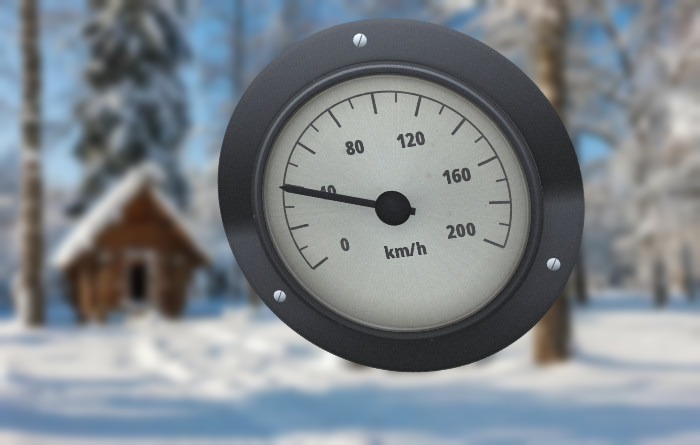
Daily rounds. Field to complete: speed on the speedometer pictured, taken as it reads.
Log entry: 40 km/h
